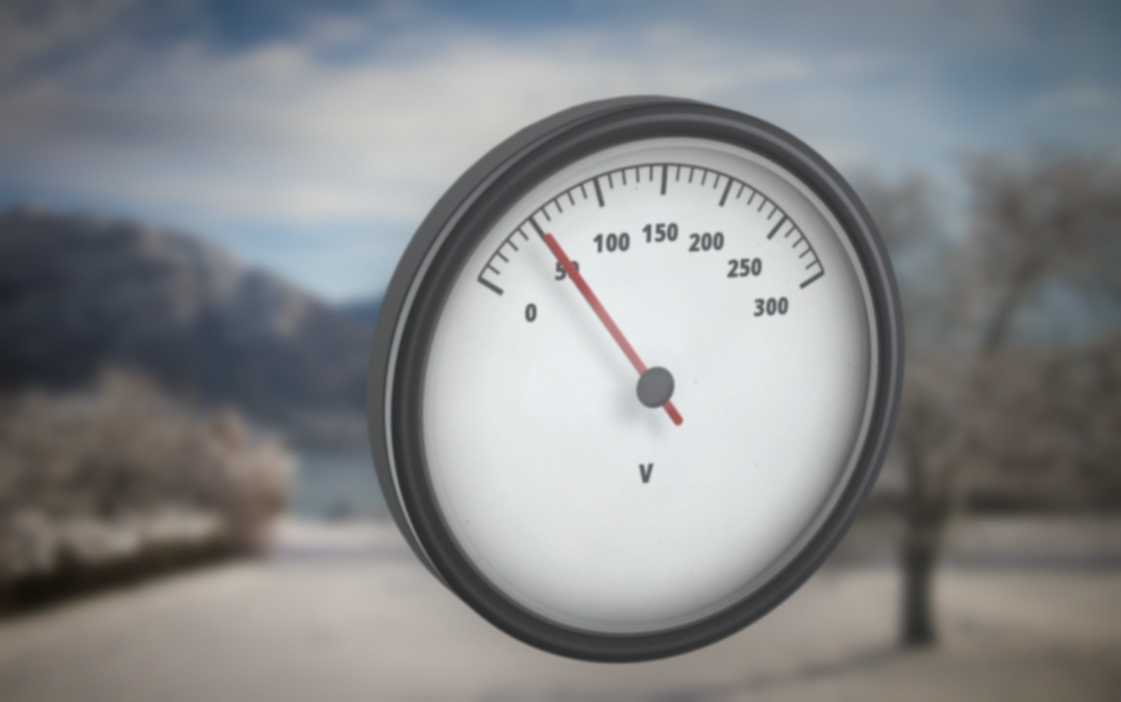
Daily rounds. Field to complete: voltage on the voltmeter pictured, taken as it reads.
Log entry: 50 V
